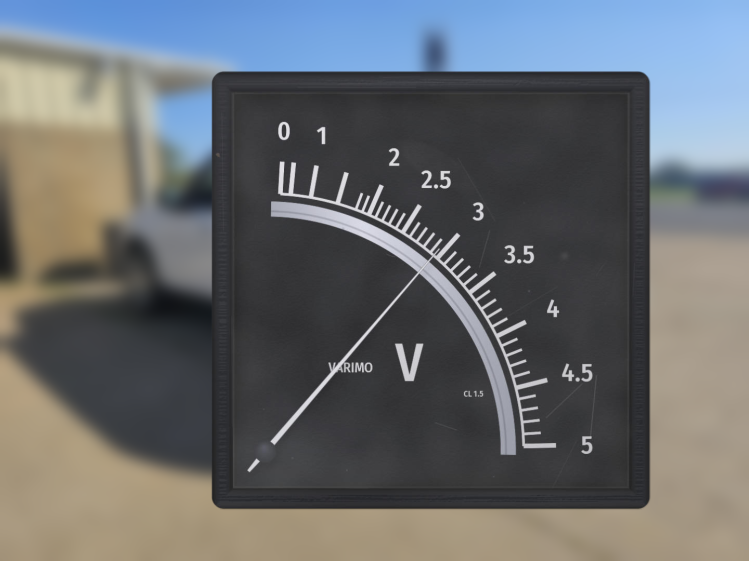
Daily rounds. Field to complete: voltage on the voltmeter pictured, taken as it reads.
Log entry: 2.95 V
